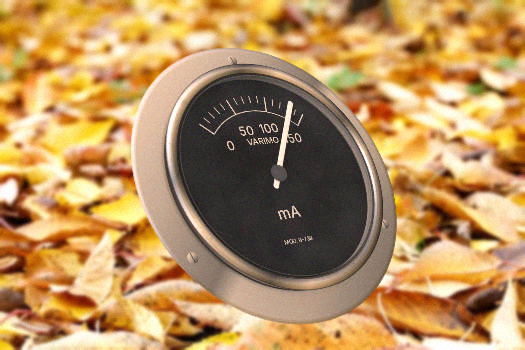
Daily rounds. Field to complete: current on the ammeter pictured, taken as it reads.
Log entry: 130 mA
